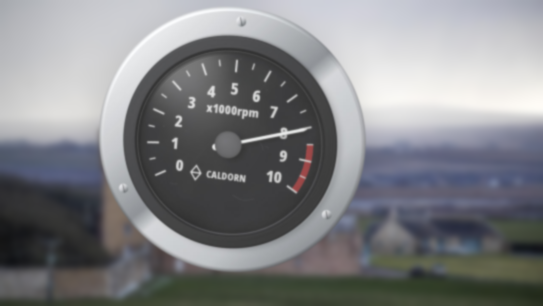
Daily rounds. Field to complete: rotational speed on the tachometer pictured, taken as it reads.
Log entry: 8000 rpm
